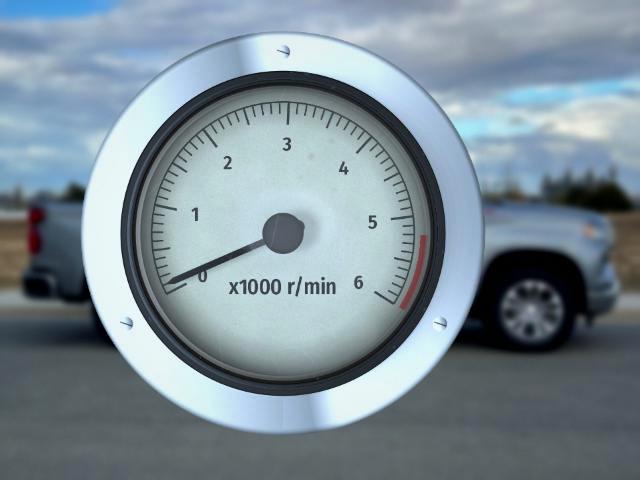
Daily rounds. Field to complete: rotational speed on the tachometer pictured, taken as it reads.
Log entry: 100 rpm
